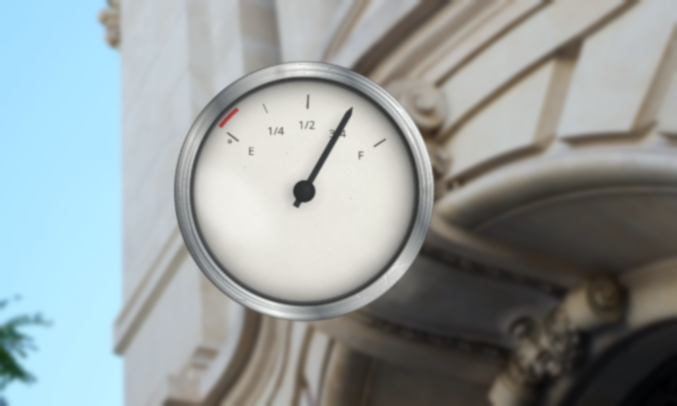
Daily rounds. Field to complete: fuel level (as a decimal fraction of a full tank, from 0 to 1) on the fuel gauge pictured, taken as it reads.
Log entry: 0.75
